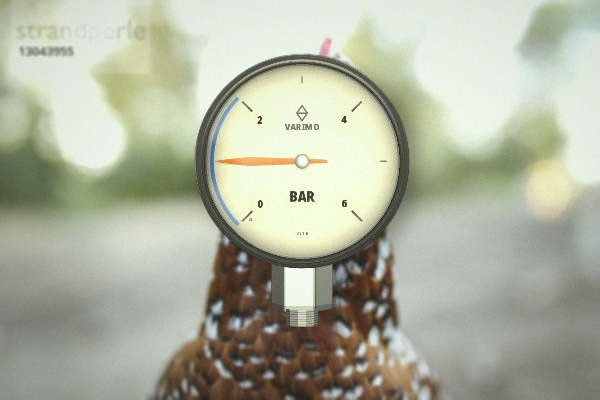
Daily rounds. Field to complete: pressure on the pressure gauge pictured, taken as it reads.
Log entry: 1 bar
